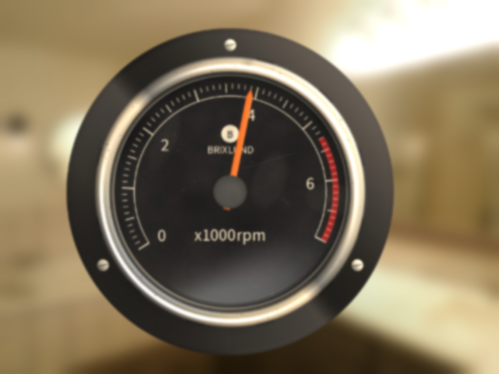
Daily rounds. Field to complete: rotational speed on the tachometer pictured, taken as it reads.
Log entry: 3900 rpm
